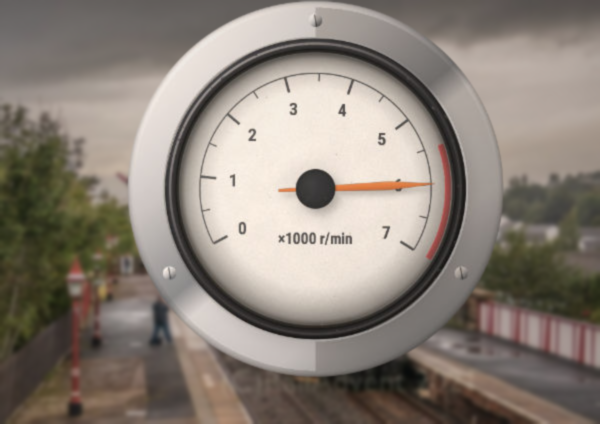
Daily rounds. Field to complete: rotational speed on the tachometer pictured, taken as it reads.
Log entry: 6000 rpm
